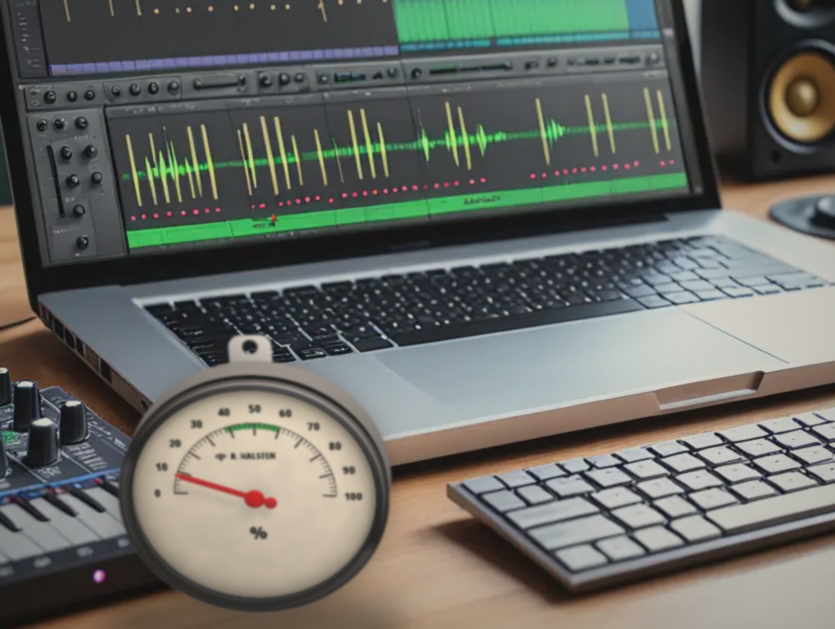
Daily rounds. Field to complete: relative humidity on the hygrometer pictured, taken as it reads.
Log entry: 10 %
